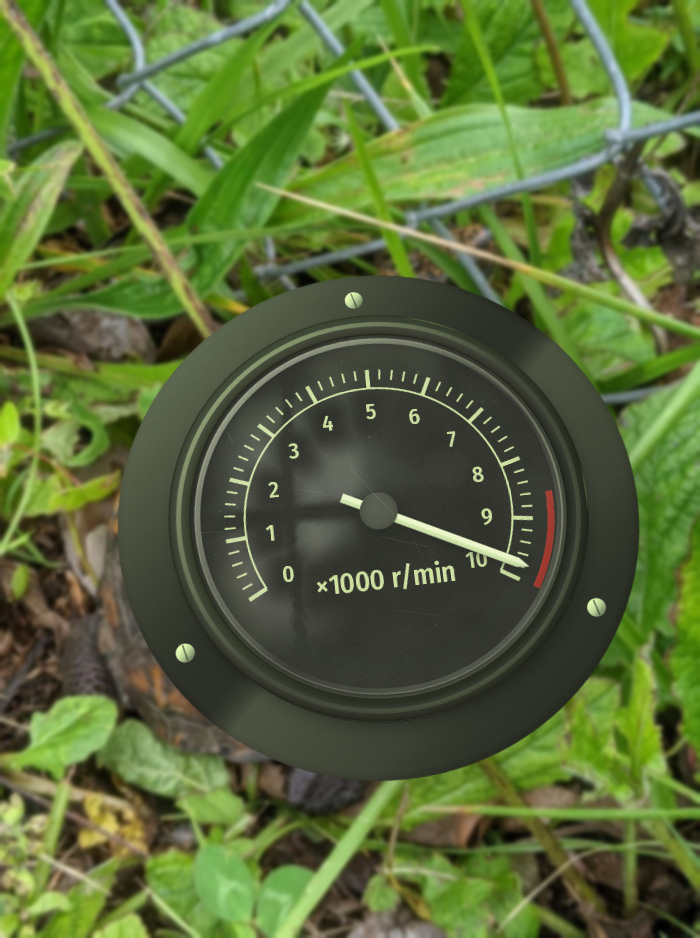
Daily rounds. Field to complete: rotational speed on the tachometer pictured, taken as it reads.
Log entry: 9800 rpm
